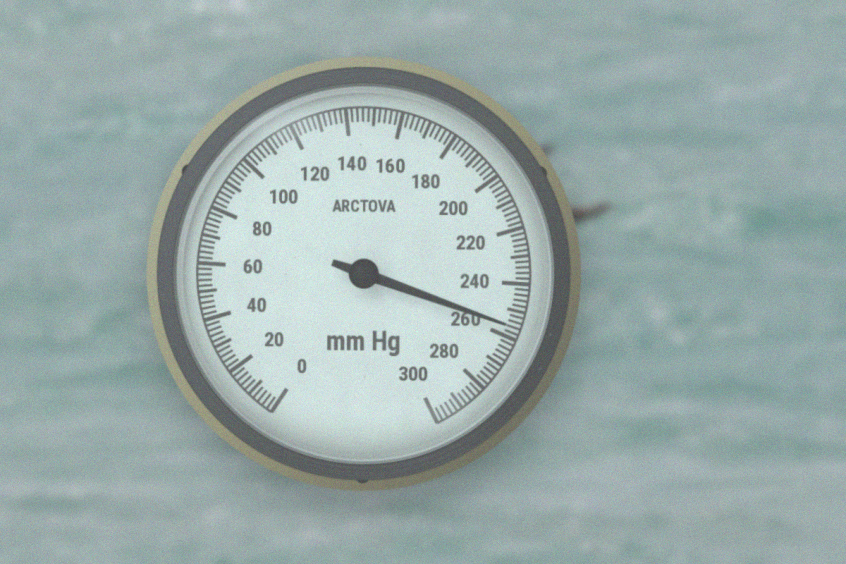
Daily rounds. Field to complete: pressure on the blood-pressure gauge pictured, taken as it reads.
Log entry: 256 mmHg
